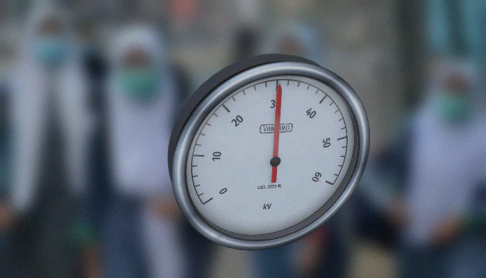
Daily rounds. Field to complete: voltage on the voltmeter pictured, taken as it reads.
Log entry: 30 kV
